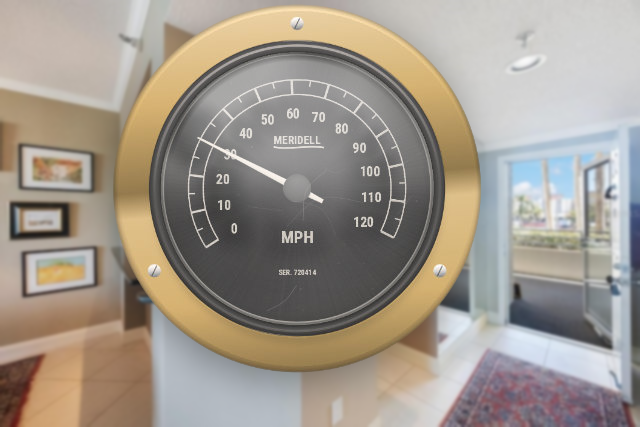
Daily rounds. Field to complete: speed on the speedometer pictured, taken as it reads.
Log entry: 30 mph
